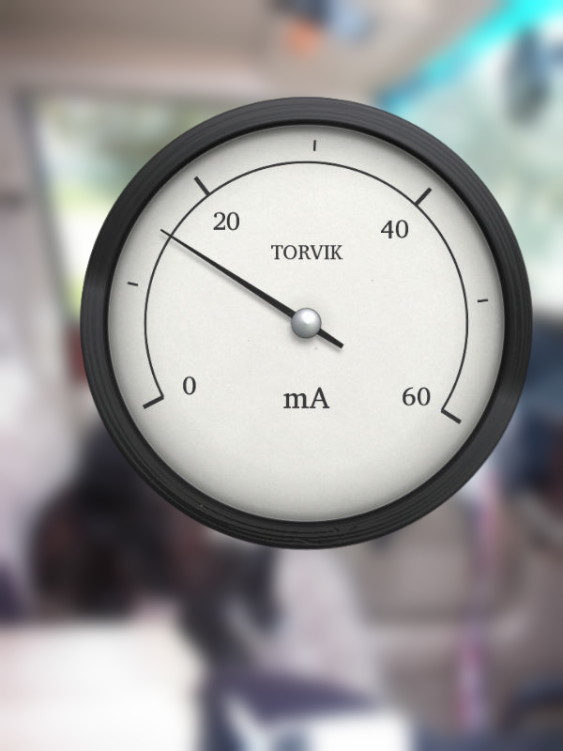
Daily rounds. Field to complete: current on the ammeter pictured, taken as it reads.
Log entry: 15 mA
